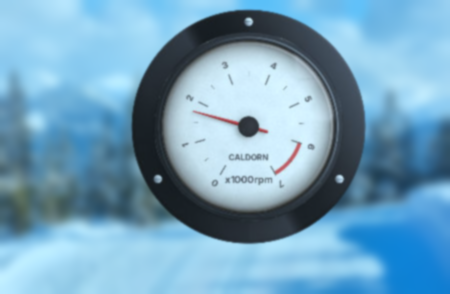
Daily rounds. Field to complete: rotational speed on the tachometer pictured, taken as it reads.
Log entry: 1750 rpm
